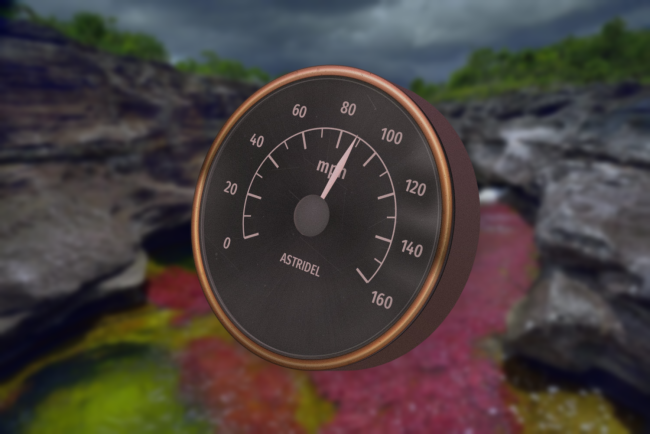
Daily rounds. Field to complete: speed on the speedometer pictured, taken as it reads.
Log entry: 90 mph
